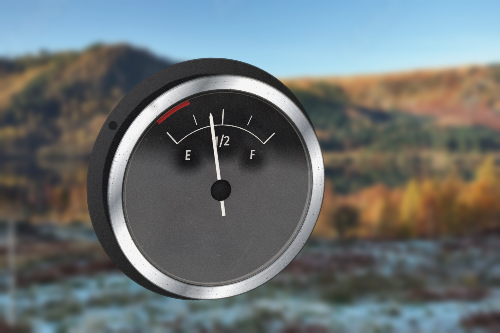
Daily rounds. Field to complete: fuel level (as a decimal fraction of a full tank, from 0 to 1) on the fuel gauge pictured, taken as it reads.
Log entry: 0.375
